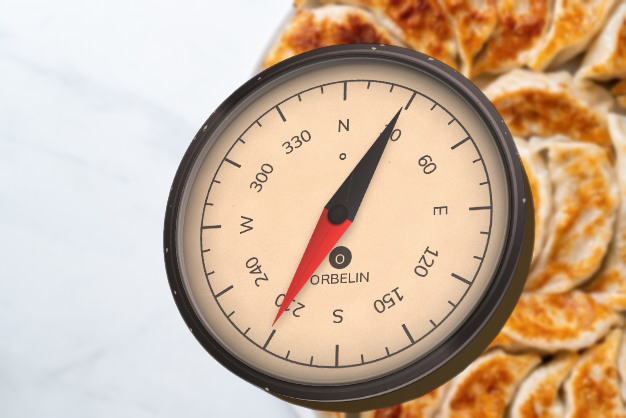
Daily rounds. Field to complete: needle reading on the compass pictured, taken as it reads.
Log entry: 210 °
